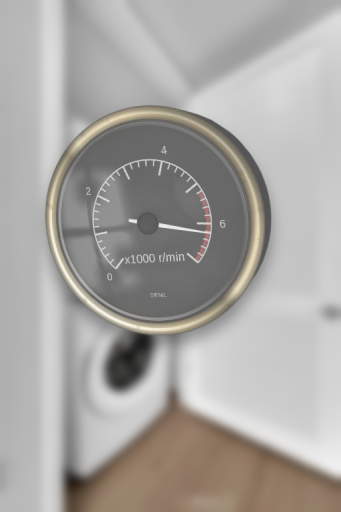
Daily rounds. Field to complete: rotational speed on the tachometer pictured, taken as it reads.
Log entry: 6200 rpm
